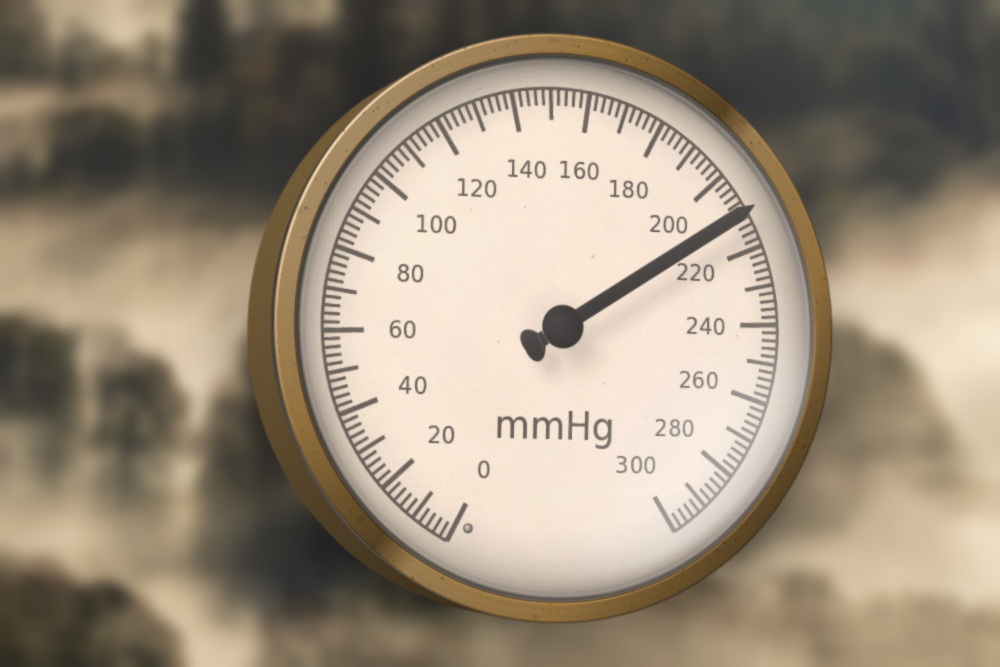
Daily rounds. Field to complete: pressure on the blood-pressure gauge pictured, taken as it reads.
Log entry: 210 mmHg
